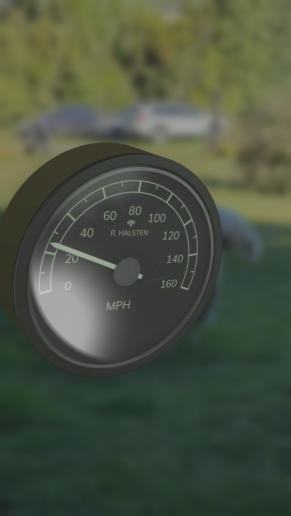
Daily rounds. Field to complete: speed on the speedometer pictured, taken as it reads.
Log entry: 25 mph
